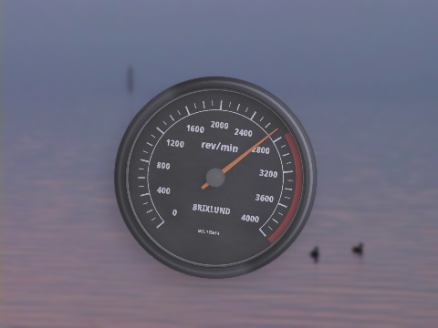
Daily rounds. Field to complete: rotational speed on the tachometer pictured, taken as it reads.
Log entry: 2700 rpm
